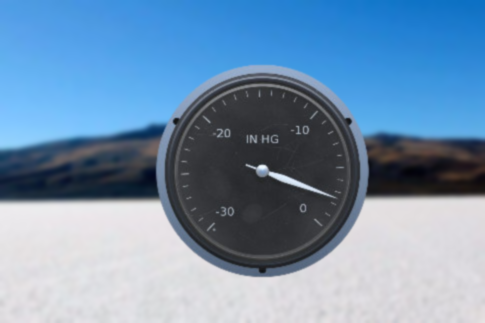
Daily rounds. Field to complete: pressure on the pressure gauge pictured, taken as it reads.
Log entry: -2.5 inHg
